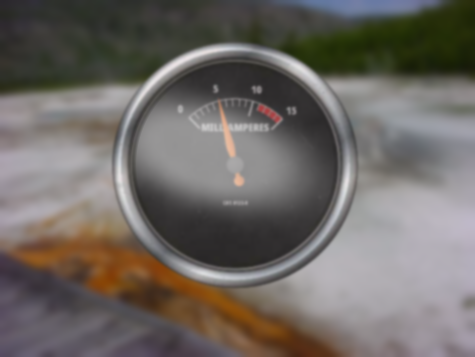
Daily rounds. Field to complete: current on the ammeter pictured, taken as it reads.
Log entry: 5 mA
